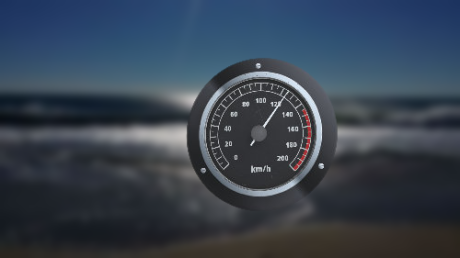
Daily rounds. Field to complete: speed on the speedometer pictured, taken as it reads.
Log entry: 125 km/h
